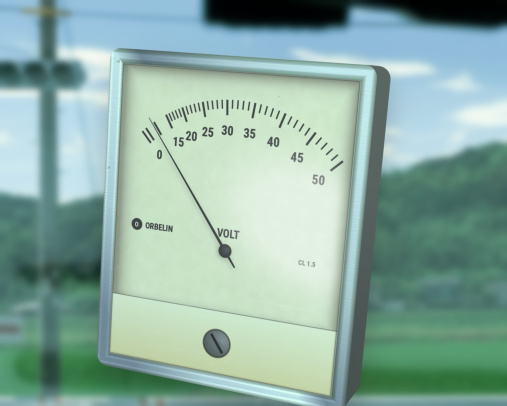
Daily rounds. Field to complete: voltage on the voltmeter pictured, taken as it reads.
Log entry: 10 V
